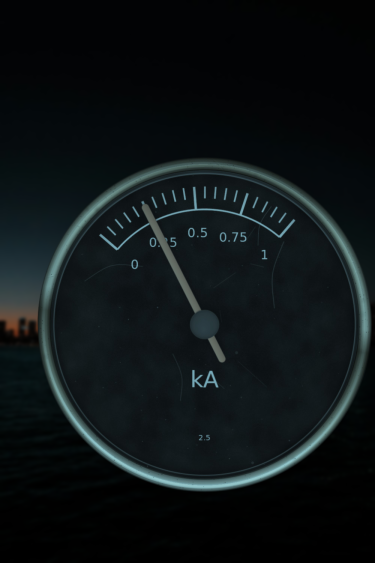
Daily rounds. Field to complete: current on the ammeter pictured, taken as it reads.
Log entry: 0.25 kA
